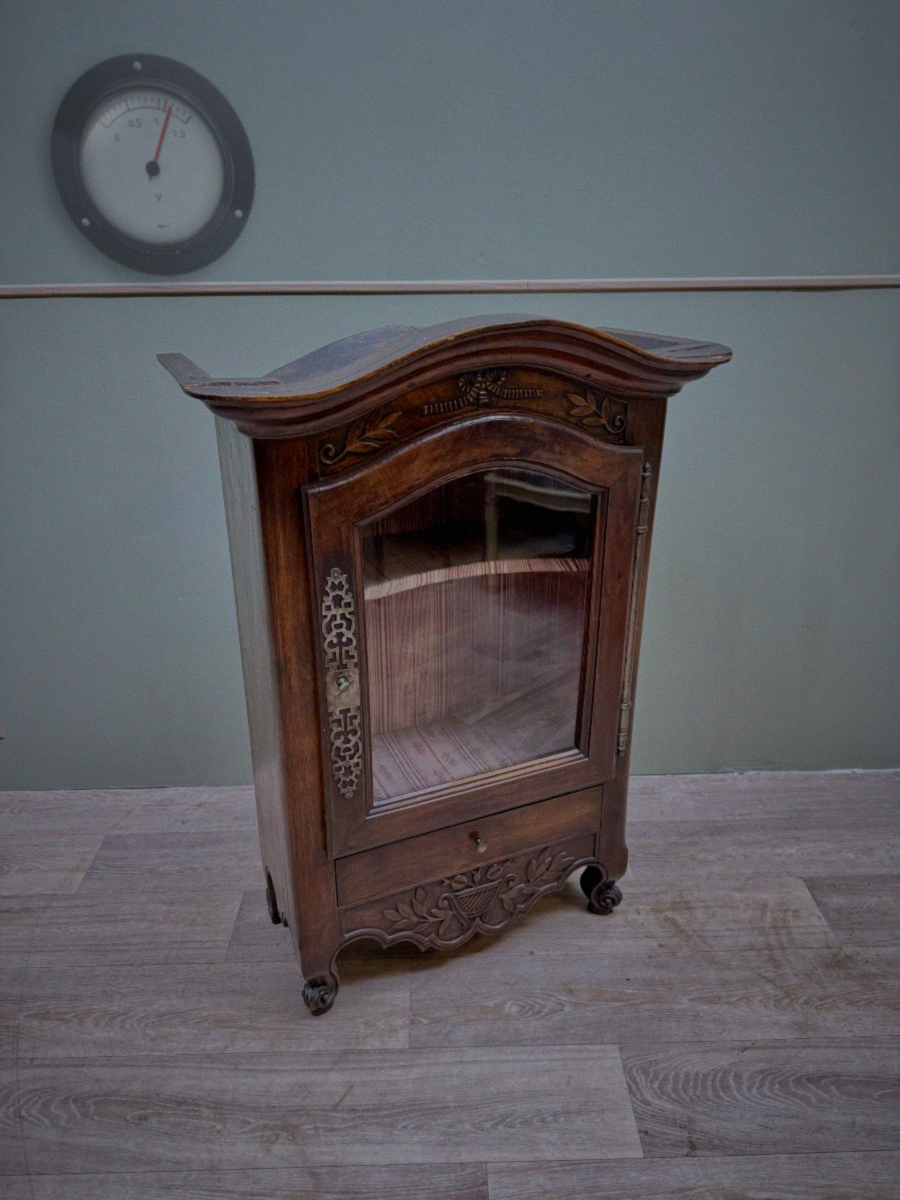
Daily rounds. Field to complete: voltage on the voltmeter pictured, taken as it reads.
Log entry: 1.2 V
